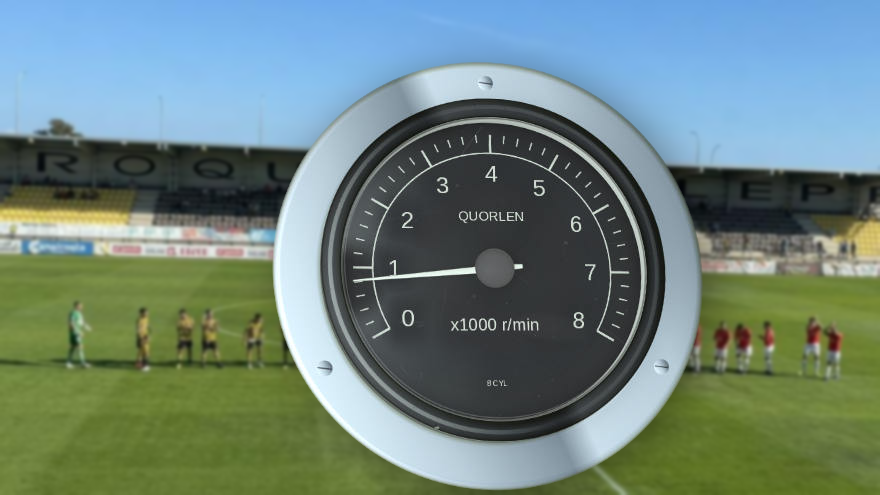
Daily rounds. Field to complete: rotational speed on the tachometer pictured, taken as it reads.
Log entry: 800 rpm
